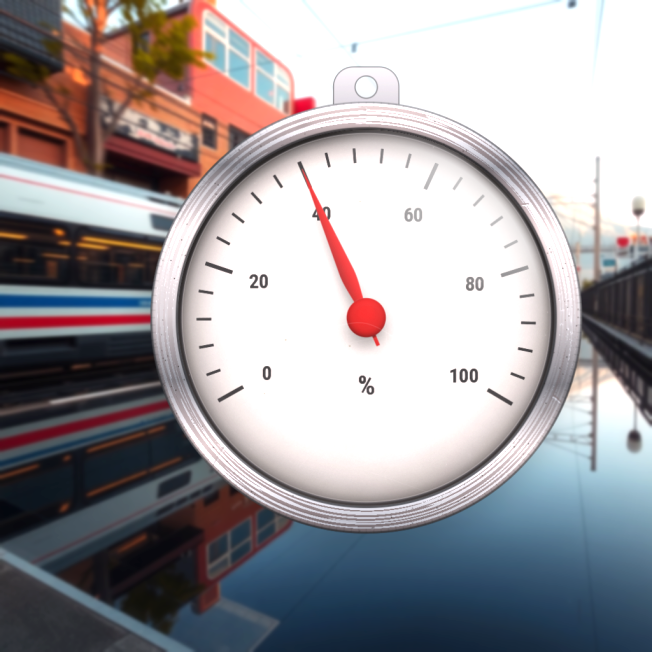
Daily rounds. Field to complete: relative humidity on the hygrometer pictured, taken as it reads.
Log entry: 40 %
